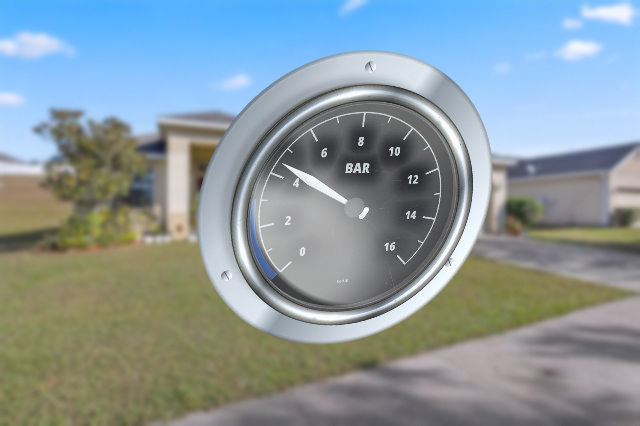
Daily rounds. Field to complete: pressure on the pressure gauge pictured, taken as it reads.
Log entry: 4.5 bar
